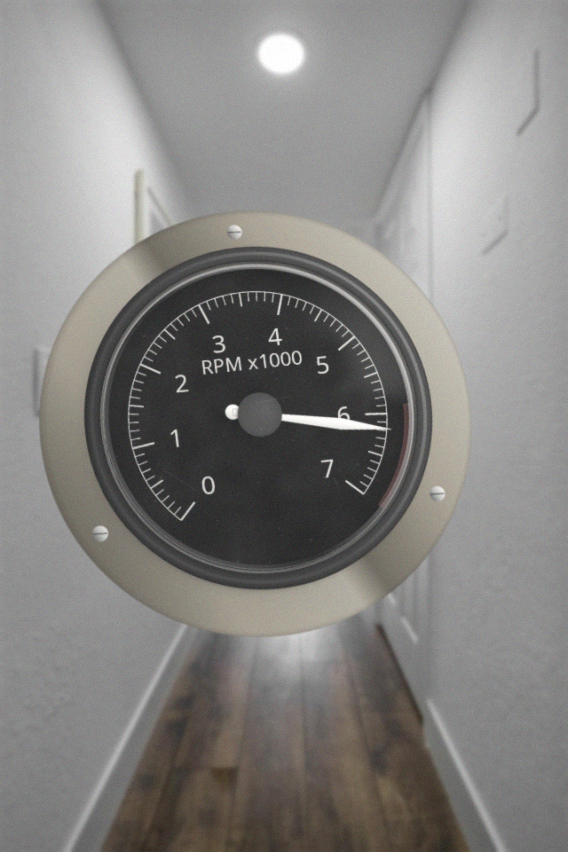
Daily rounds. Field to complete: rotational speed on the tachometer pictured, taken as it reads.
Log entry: 6200 rpm
